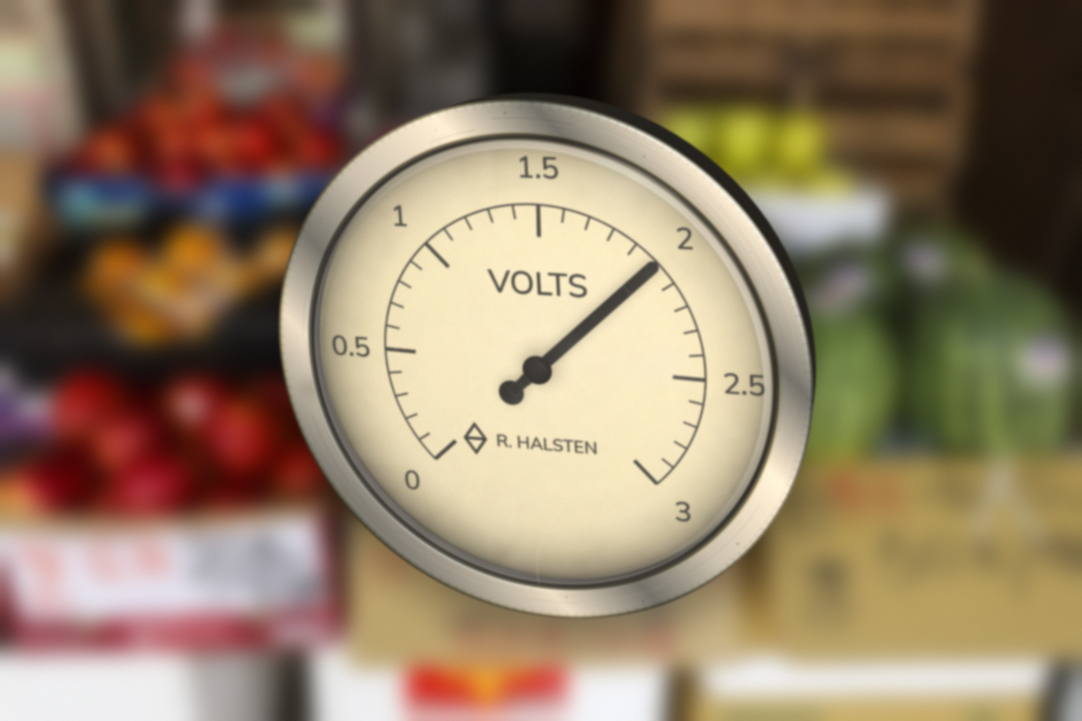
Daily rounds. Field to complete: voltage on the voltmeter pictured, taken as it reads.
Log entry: 2 V
